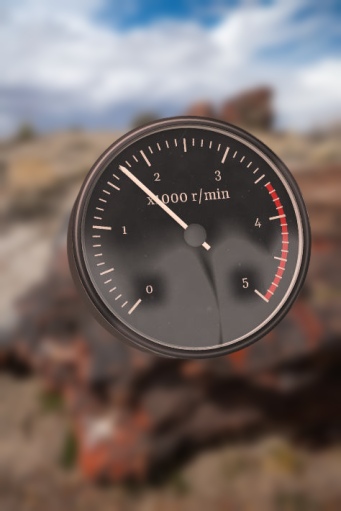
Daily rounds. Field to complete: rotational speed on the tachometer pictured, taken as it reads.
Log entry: 1700 rpm
